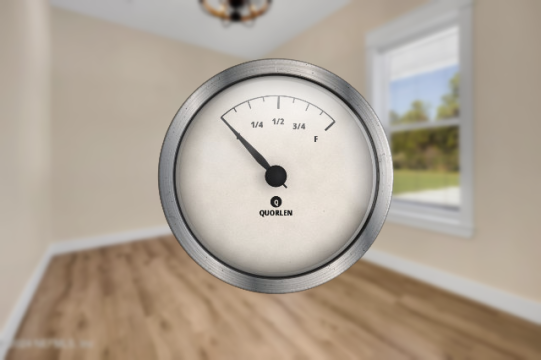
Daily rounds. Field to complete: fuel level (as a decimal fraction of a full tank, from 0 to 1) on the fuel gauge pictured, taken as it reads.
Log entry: 0
